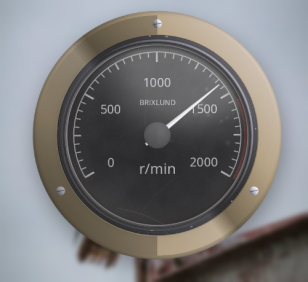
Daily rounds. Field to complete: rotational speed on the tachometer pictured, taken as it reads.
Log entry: 1425 rpm
